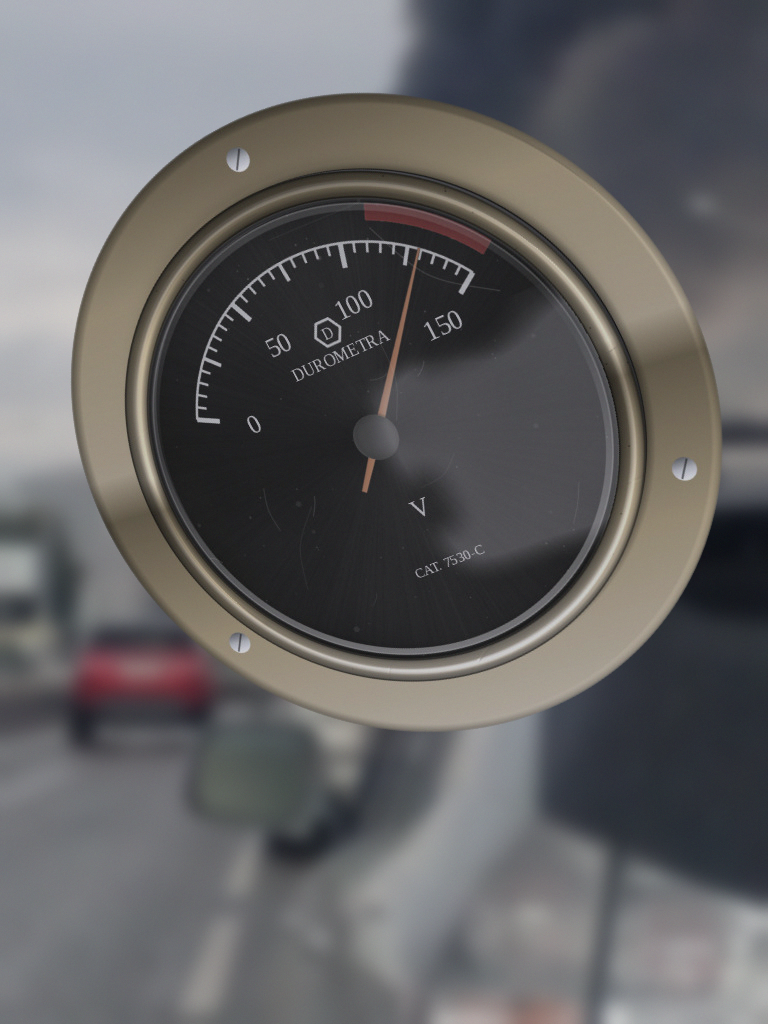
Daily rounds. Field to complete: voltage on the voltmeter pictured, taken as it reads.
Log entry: 130 V
